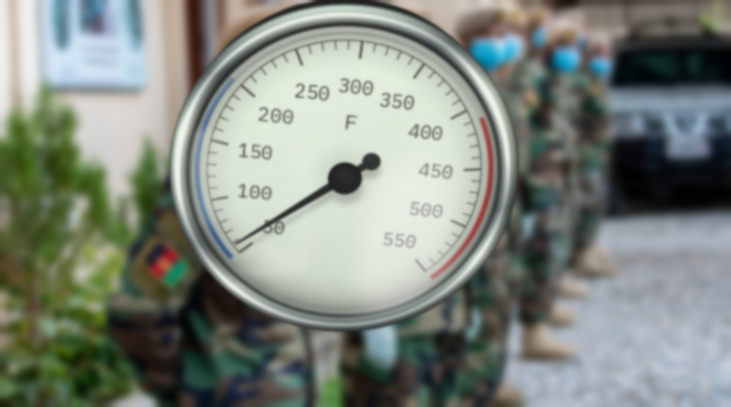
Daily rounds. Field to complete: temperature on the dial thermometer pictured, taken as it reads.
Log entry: 60 °F
